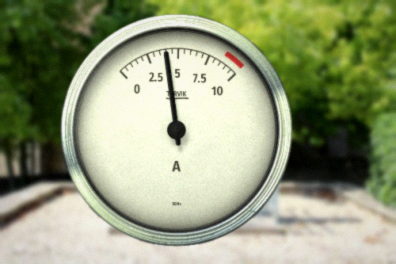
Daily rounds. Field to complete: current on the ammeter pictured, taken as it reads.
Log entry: 4 A
